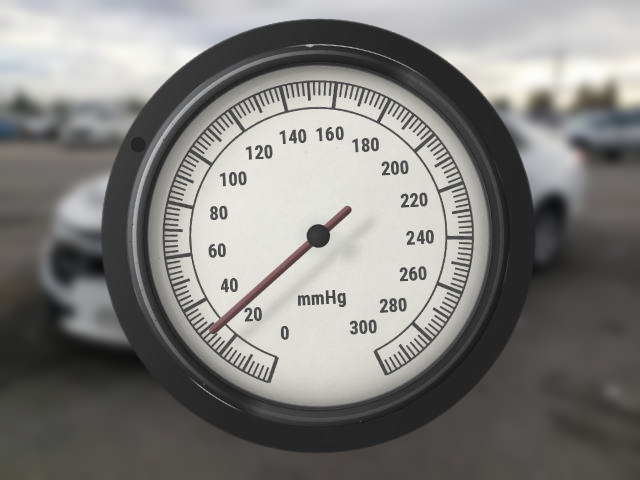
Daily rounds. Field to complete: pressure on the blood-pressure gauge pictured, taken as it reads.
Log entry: 28 mmHg
